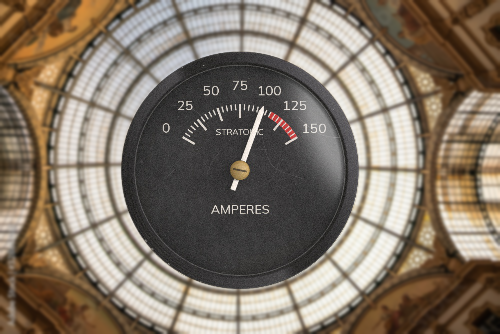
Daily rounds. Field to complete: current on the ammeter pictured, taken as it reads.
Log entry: 100 A
